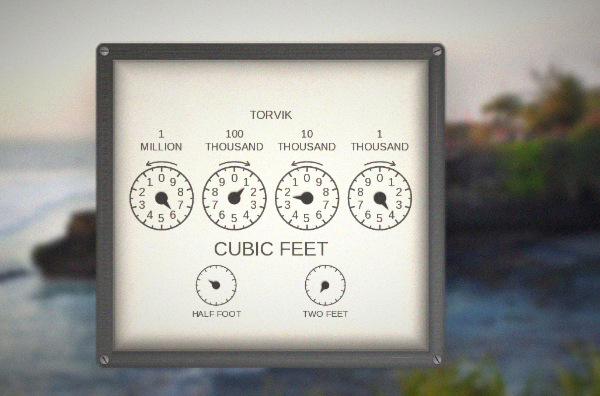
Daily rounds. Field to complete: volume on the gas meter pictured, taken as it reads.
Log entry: 612400 ft³
